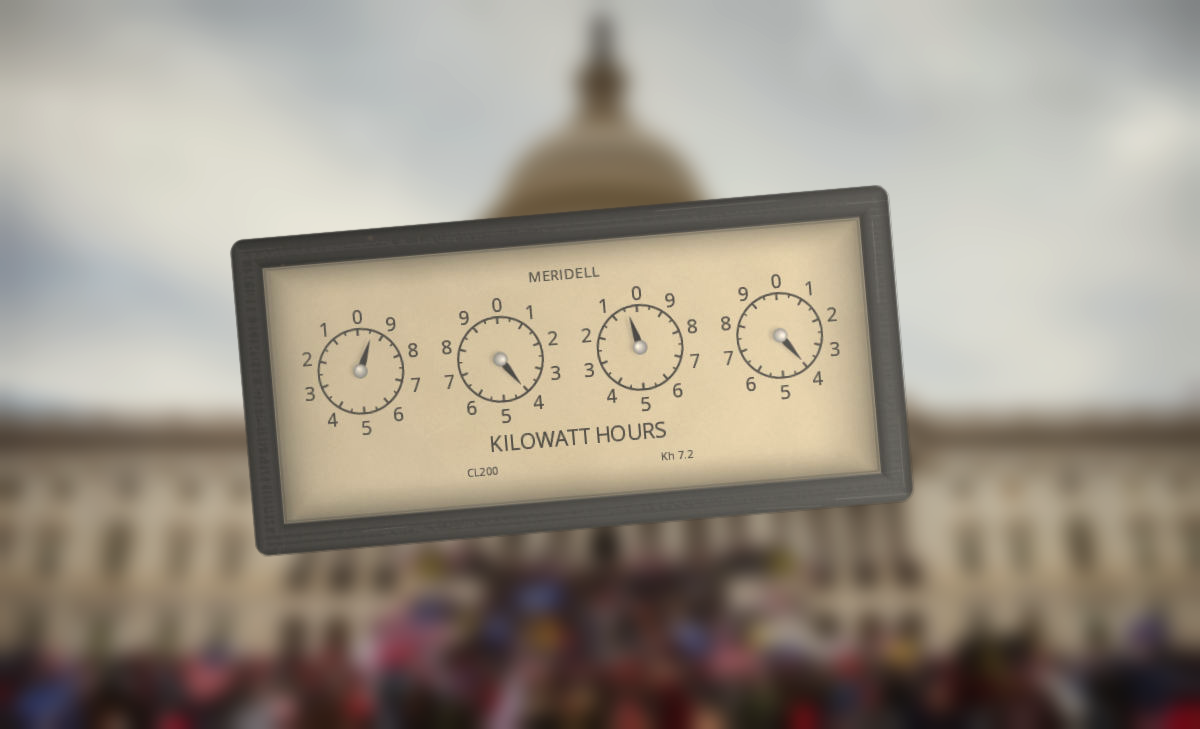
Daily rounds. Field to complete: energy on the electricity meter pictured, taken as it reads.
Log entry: 9404 kWh
